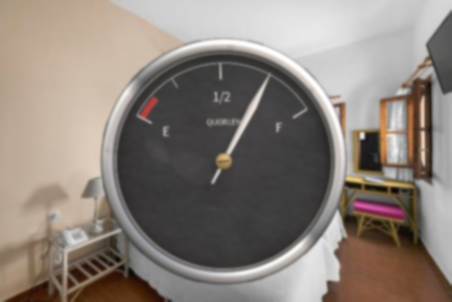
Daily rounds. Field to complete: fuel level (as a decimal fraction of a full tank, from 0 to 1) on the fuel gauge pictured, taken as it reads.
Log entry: 0.75
